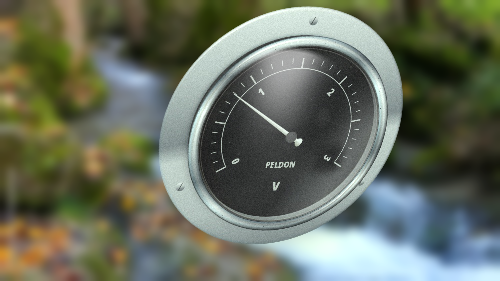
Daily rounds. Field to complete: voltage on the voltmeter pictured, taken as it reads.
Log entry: 0.8 V
